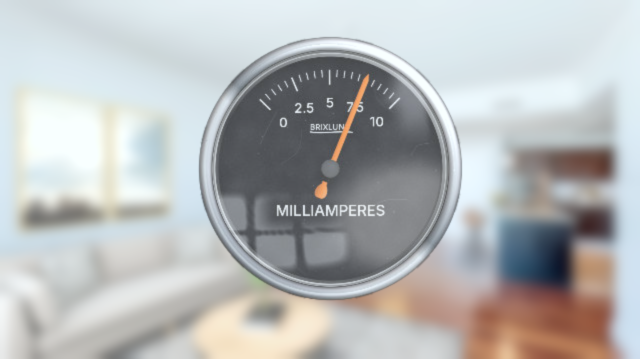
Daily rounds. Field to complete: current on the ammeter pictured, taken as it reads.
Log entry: 7.5 mA
